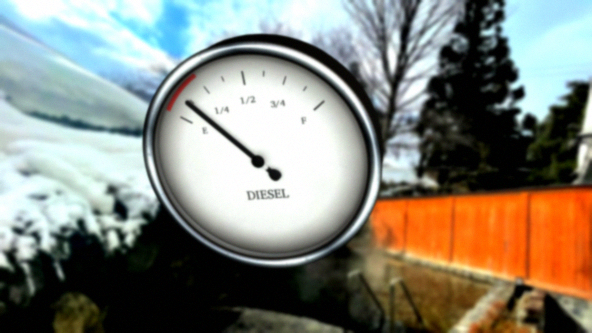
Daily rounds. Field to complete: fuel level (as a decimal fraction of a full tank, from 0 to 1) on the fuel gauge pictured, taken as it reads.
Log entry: 0.125
